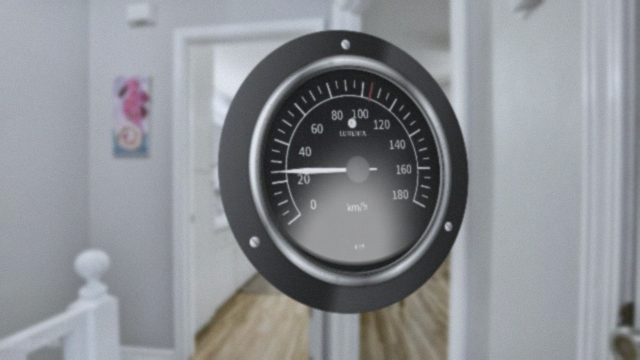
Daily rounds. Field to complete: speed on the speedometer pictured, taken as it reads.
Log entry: 25 km/h
